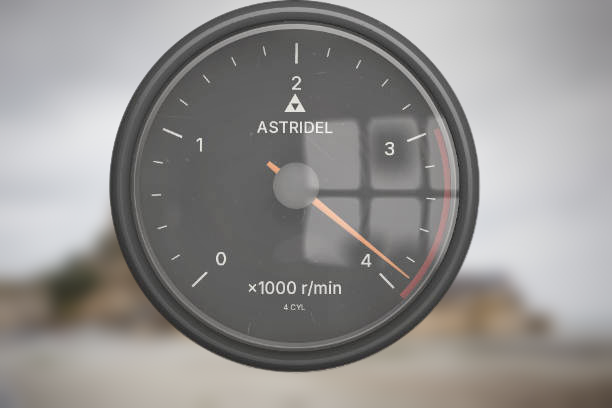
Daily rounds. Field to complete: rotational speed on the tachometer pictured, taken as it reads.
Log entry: 3900 rpm
